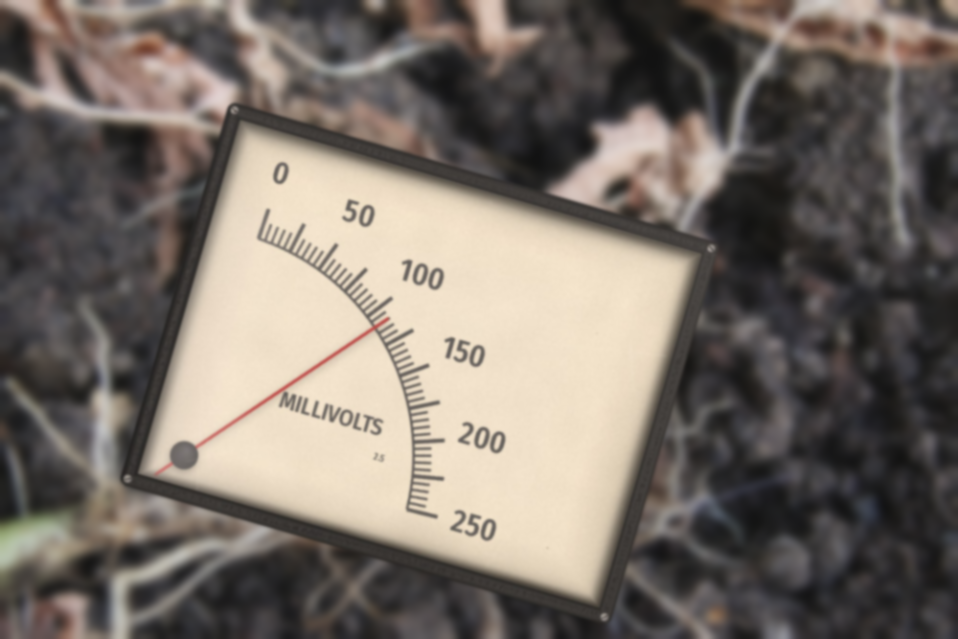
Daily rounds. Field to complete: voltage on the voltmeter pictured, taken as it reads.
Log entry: 110 mV
